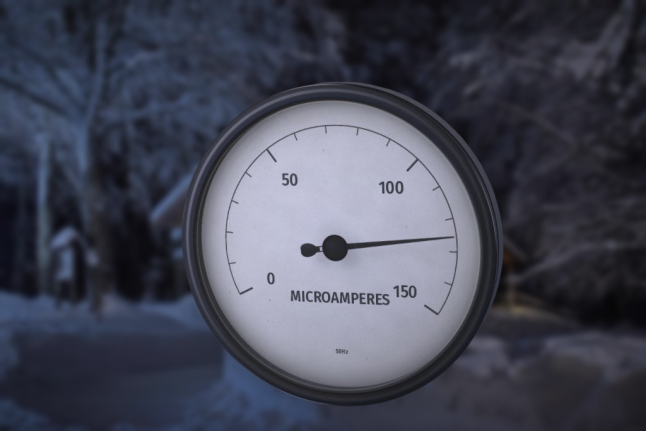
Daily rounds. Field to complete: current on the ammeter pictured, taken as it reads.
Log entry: 125 µA
